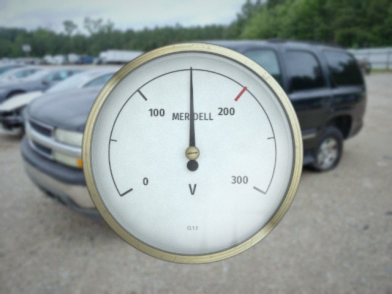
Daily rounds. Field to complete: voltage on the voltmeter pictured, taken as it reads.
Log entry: 150 V
